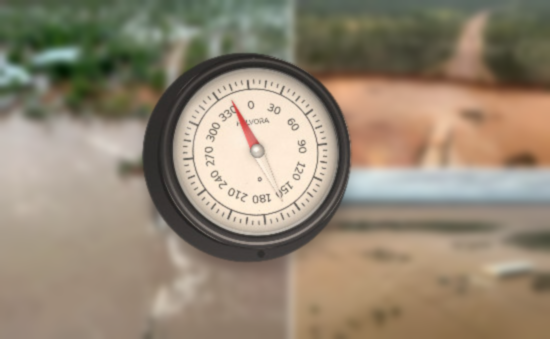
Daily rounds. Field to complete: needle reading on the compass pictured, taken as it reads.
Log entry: 340 °
